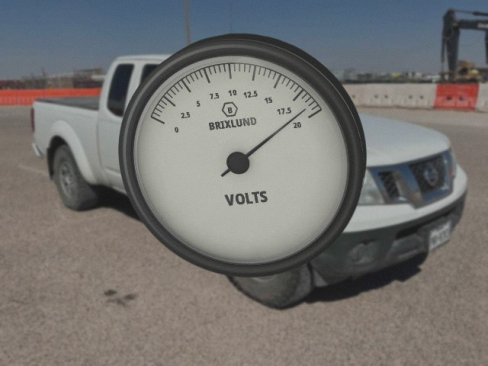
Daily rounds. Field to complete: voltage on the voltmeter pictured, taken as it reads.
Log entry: 19 V
